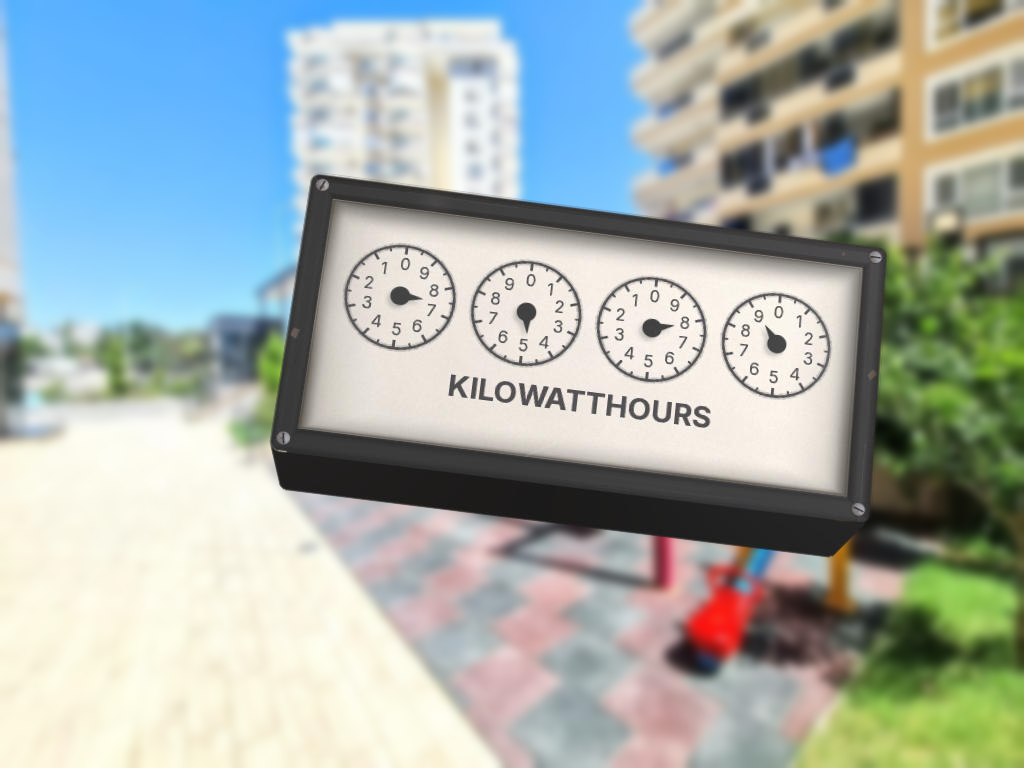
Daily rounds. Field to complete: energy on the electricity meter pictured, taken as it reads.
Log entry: 7479 kWh
